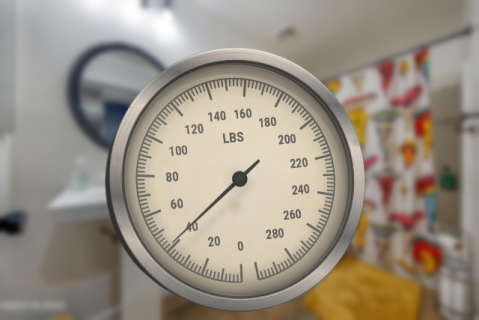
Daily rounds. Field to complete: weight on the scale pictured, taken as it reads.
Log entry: 42 lb
